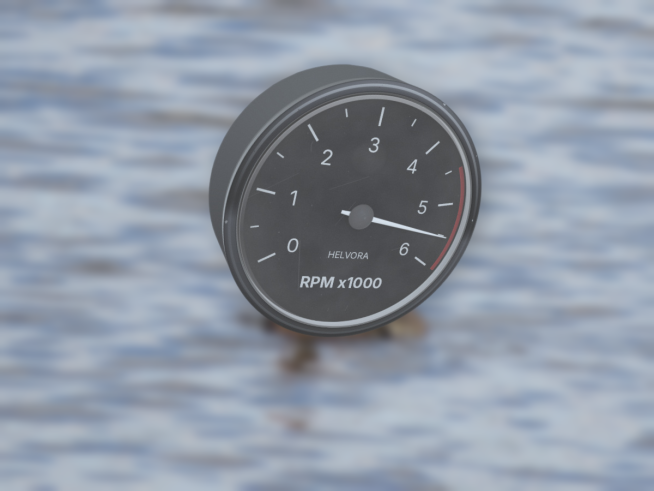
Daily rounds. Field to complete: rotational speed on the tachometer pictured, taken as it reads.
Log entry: 5500 rpm
